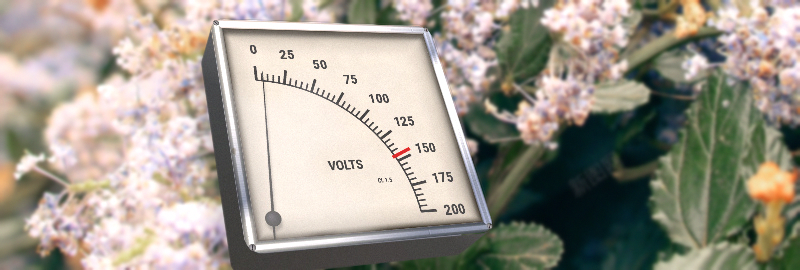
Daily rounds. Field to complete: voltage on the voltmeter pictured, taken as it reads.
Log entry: 5 V
